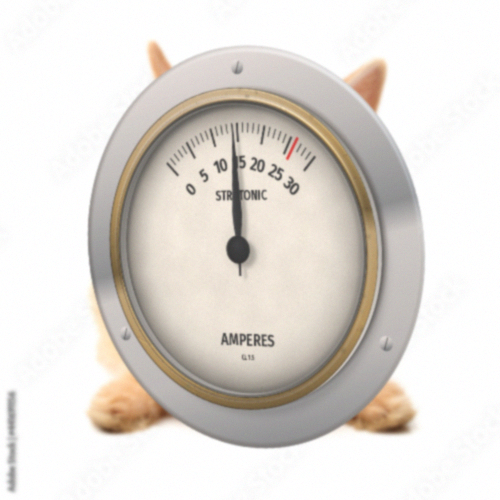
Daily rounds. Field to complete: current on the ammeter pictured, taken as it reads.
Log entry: 15 A
